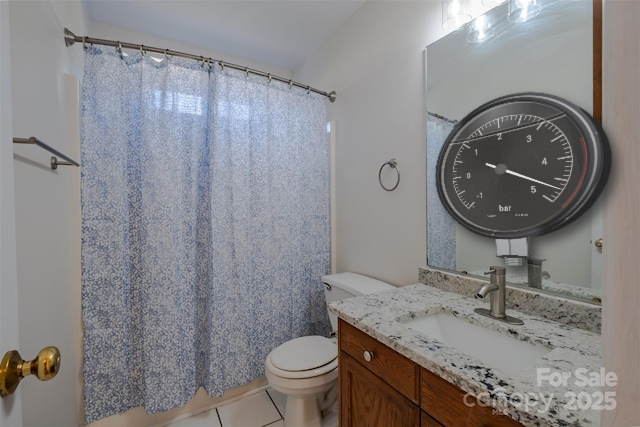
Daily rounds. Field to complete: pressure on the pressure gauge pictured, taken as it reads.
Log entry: 4.7 bar
